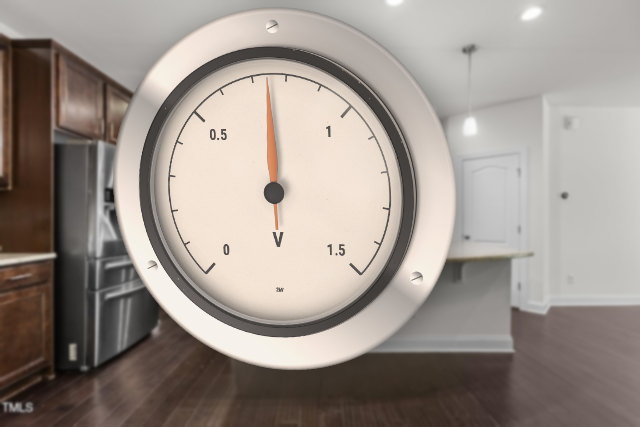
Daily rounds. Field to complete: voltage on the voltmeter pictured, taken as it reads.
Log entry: 0.75 V
